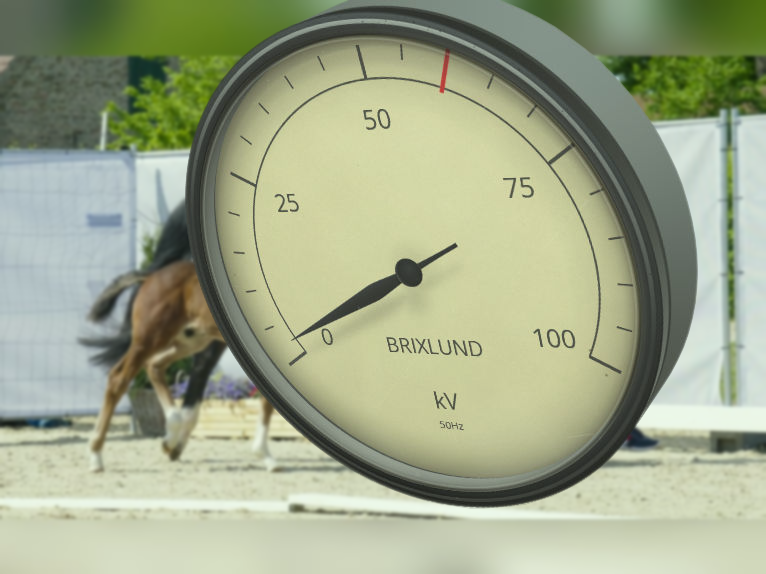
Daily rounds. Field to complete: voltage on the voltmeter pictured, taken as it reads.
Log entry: 2.5 kV
